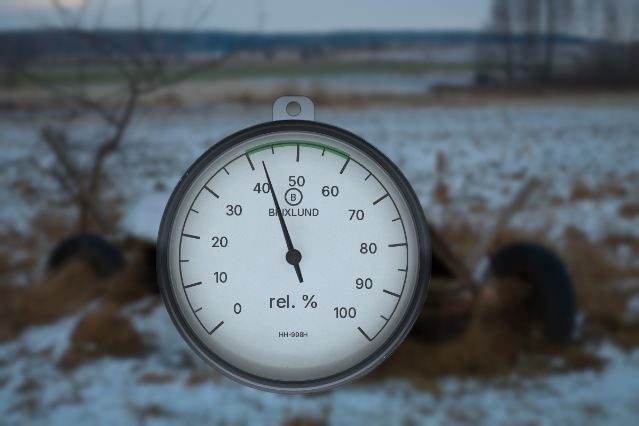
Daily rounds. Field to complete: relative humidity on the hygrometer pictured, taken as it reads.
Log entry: 42.5 %
